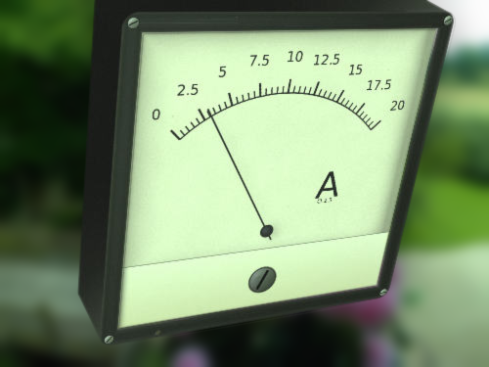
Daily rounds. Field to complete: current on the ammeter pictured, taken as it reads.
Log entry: 3 A
